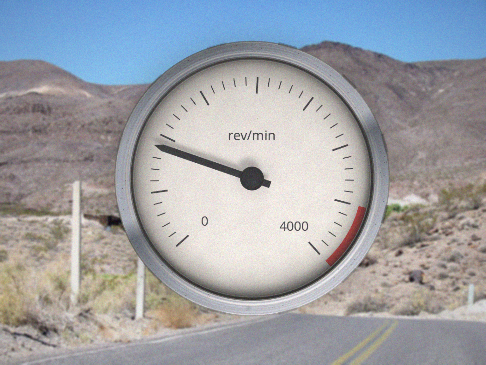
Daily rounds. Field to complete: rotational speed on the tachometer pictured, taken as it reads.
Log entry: 900 rpm
